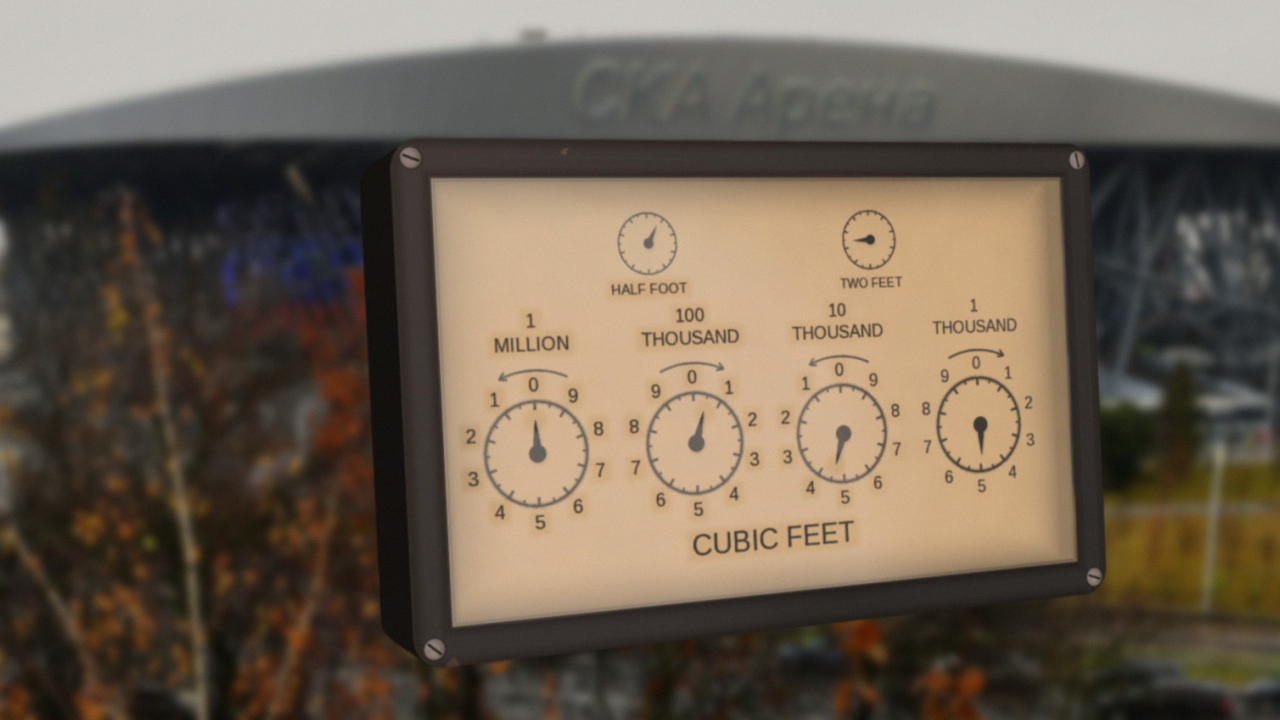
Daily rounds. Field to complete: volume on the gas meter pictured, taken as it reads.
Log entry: 4500 ft³
